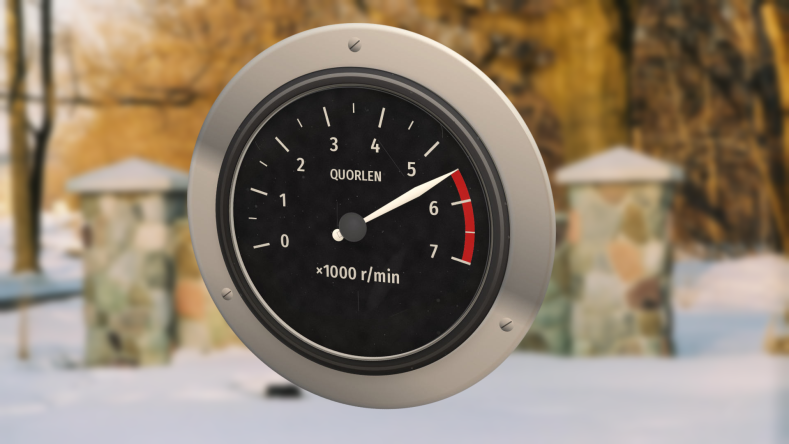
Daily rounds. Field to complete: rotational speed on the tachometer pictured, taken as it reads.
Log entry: 5500 rpm
